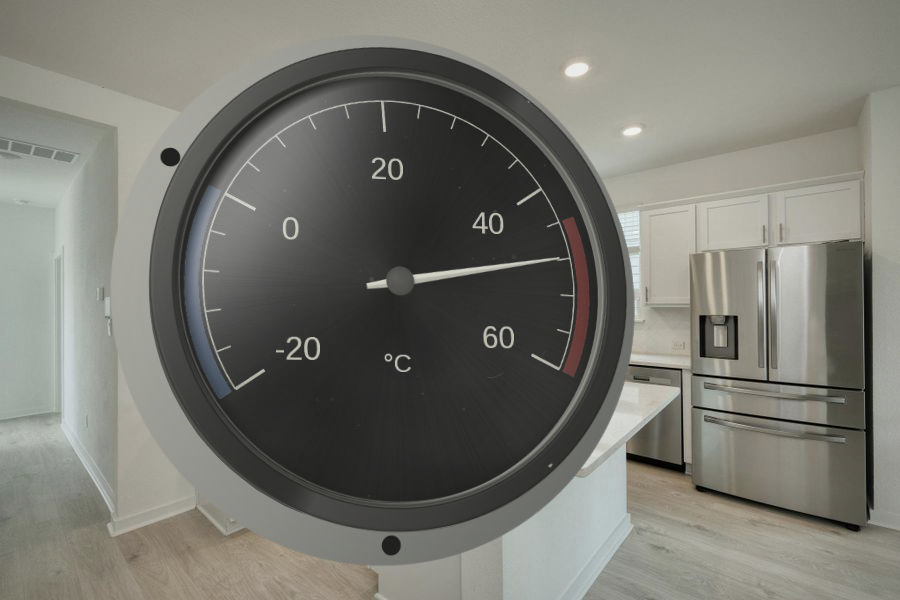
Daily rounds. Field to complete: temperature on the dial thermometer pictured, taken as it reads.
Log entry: 48 °C
